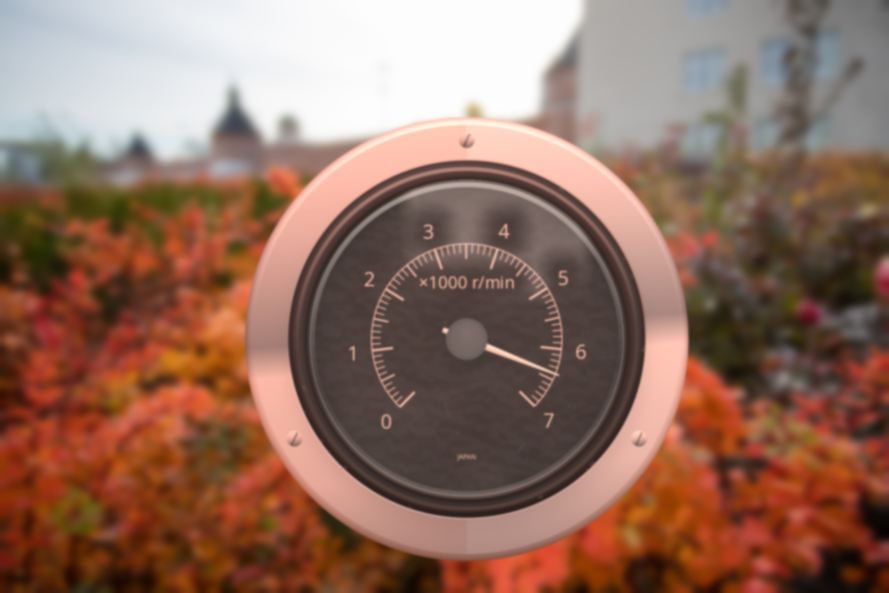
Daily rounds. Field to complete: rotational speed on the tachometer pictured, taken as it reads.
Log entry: 6400 rpm
